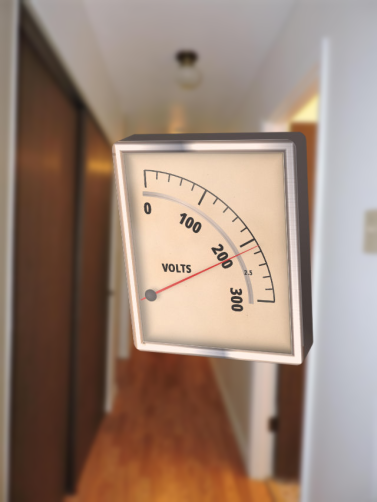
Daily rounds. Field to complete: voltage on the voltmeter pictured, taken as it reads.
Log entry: 210 V
